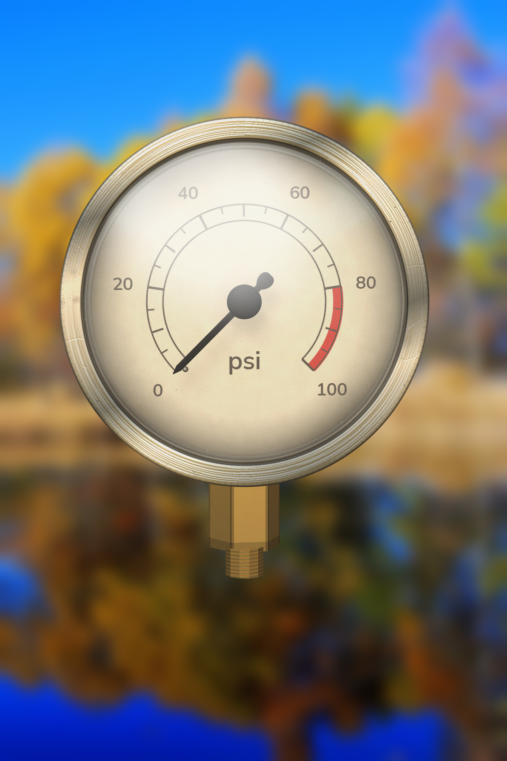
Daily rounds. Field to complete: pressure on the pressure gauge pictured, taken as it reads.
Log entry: 0 psi
